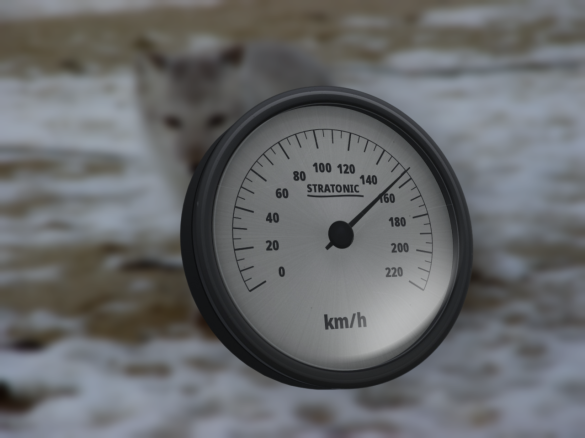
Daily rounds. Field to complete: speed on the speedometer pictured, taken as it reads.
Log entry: 155 km/h
